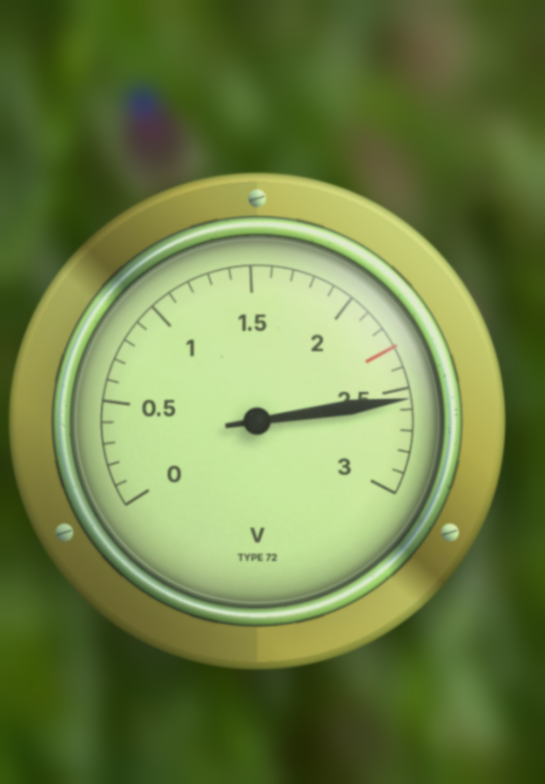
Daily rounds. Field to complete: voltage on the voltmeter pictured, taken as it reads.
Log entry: 2.55 V
